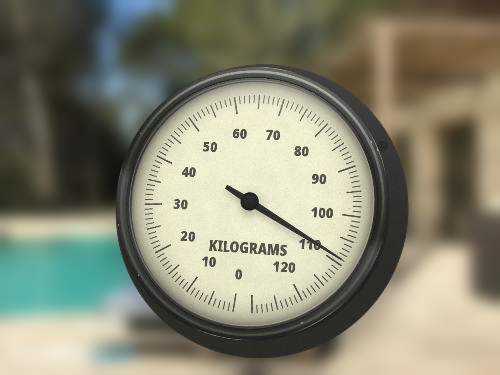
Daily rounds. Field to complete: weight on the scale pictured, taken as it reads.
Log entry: 109 kg
